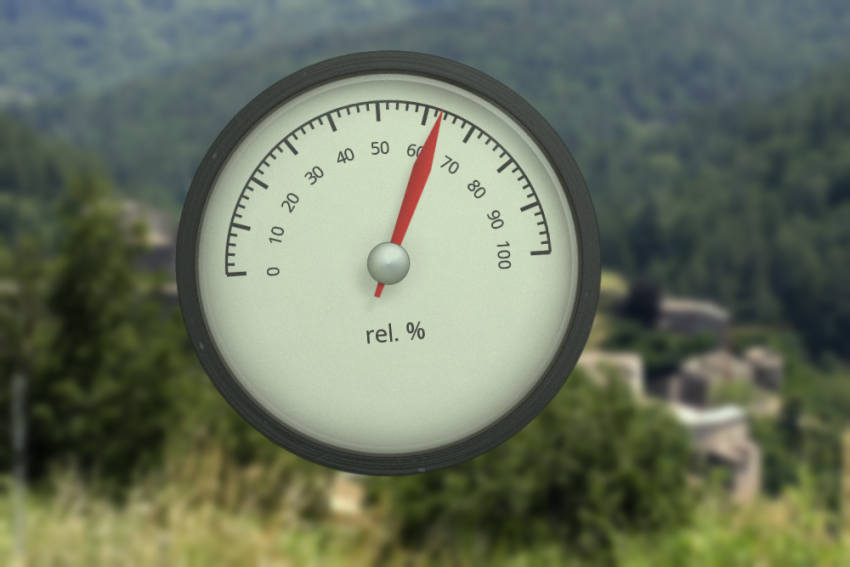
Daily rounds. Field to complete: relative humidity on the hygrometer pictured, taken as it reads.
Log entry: 63 %
